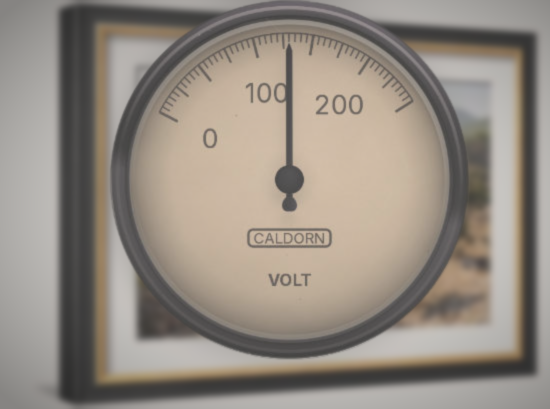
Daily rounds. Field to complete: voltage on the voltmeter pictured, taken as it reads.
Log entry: 130 V
